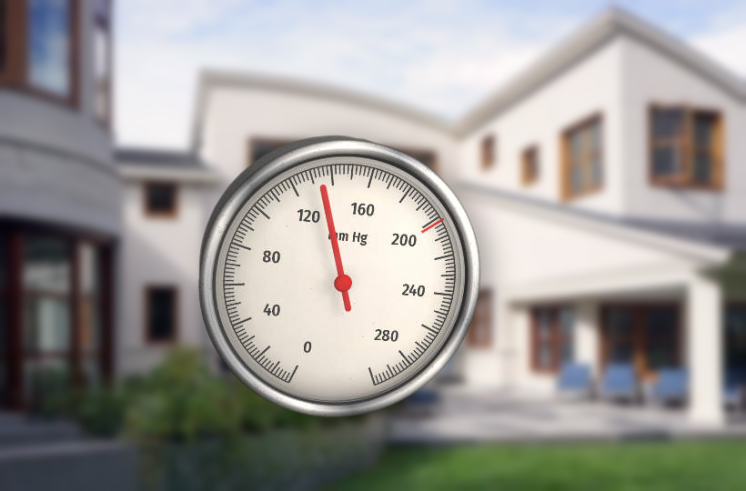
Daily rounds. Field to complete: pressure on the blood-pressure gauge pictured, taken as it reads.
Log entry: 134 mmHg
